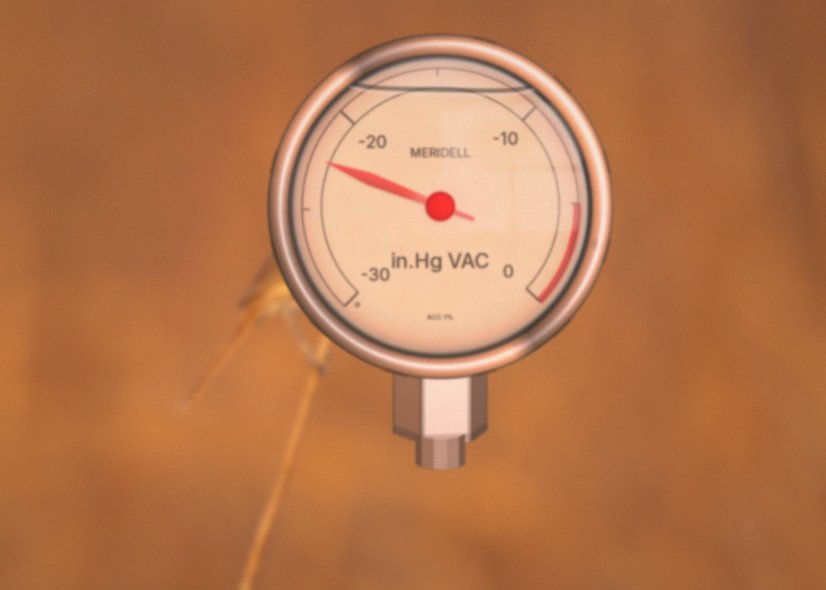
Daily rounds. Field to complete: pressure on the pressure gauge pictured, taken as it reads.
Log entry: -22.5 inHg
